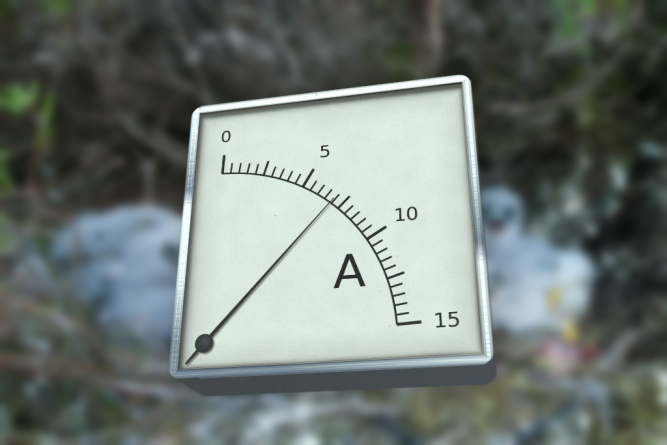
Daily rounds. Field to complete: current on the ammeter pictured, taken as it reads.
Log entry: 7 A
